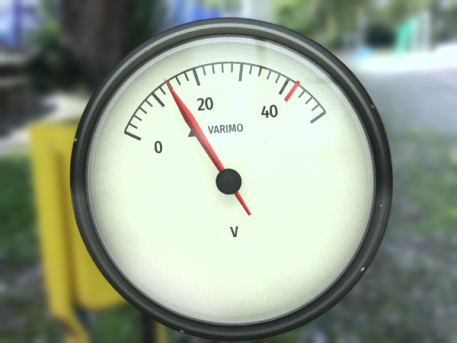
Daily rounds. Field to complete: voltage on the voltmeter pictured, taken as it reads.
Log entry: 14 V
